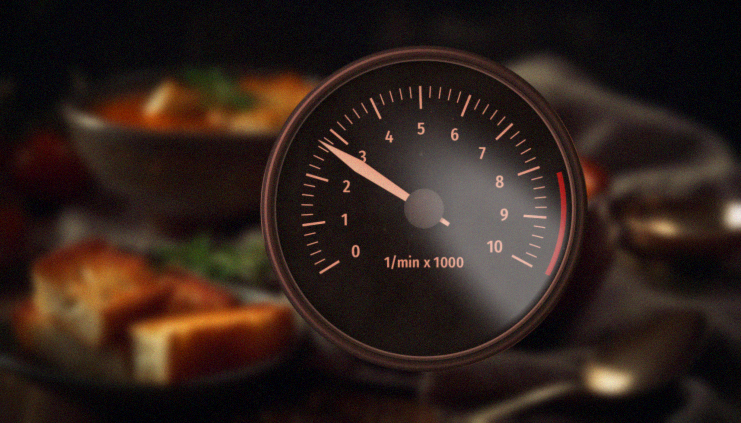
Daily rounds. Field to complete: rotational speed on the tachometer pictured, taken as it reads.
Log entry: 2700 rpm
